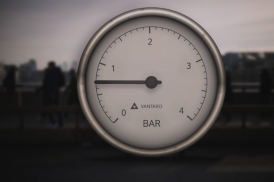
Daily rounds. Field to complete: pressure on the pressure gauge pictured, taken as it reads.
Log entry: 0.7 bar
